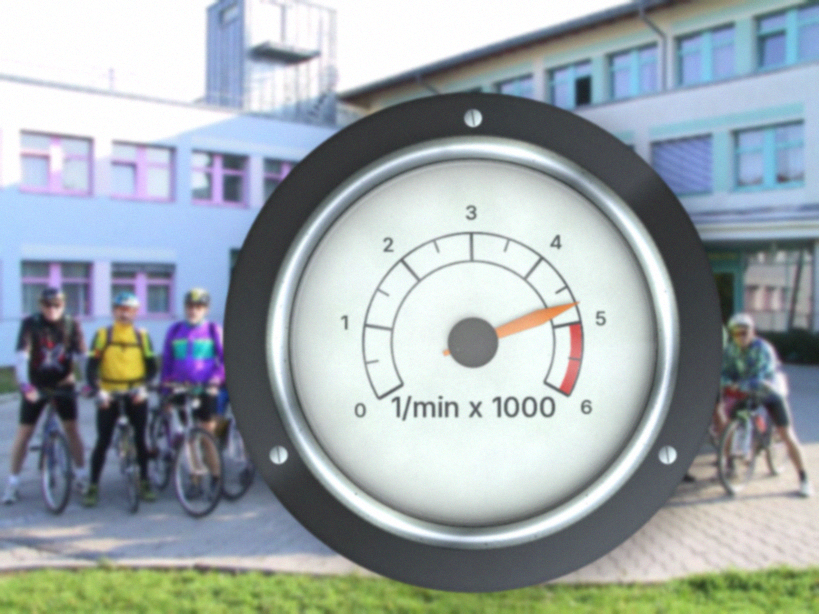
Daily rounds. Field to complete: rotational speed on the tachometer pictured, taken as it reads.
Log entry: 4750 rpm
